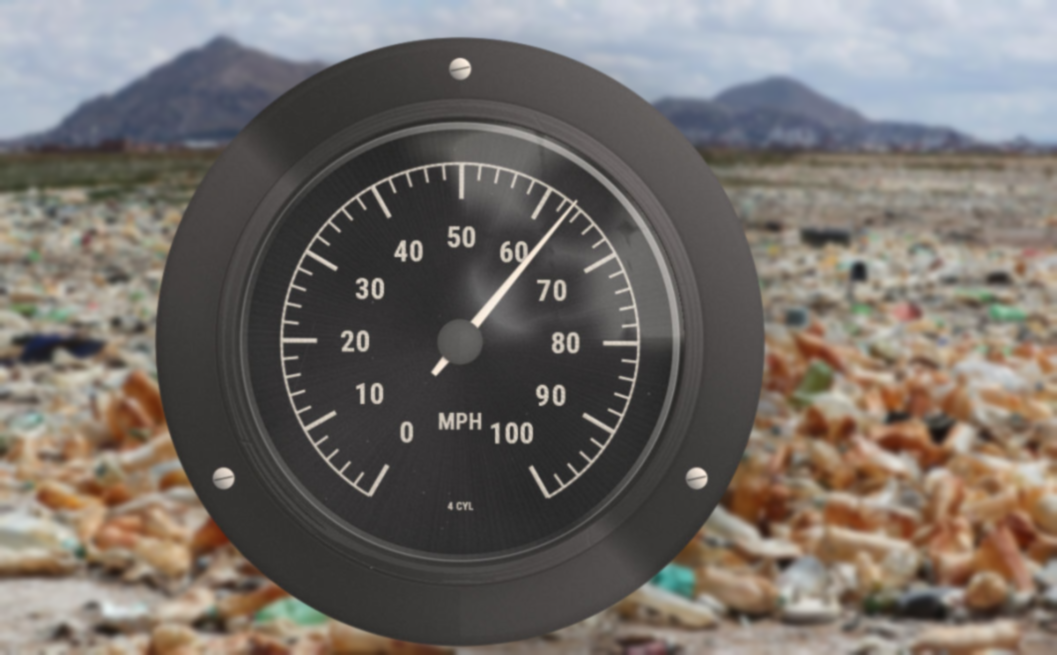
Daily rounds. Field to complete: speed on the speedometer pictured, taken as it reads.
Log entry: 63 mph
